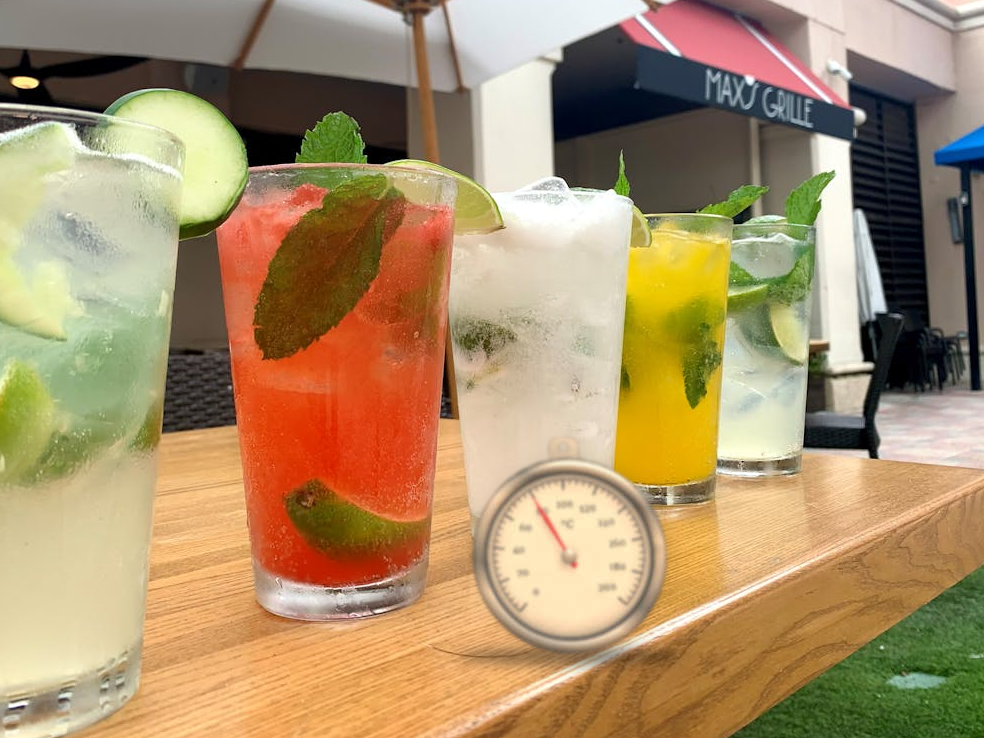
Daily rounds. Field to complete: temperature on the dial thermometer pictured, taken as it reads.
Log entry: 80 °C
